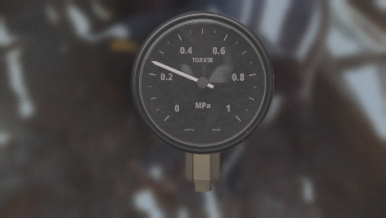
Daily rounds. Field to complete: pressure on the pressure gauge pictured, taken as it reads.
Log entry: 0.25 MPa
